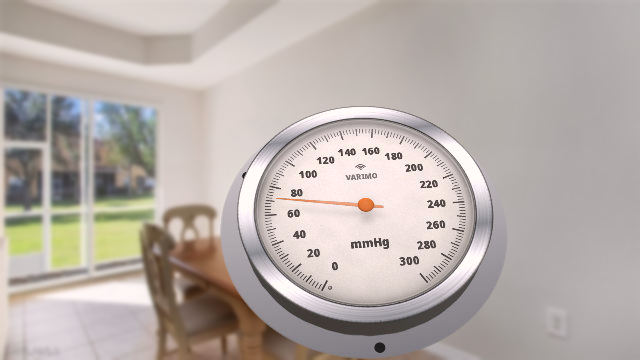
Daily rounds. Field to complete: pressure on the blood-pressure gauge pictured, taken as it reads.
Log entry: 70 mmHg
